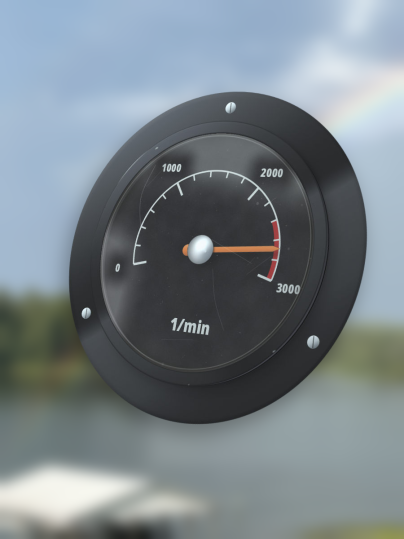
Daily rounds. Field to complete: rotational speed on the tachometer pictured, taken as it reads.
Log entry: 2700 rpm
